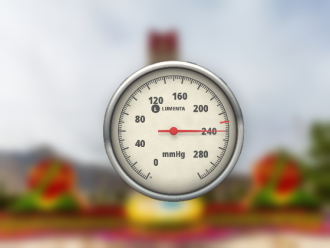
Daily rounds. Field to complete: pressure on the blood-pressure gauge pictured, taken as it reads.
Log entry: 240 mmHg
